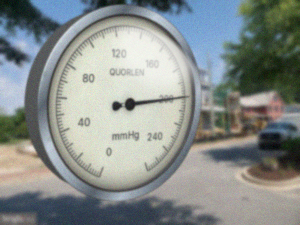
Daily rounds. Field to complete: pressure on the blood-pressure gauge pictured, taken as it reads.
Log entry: 200 mmHg
